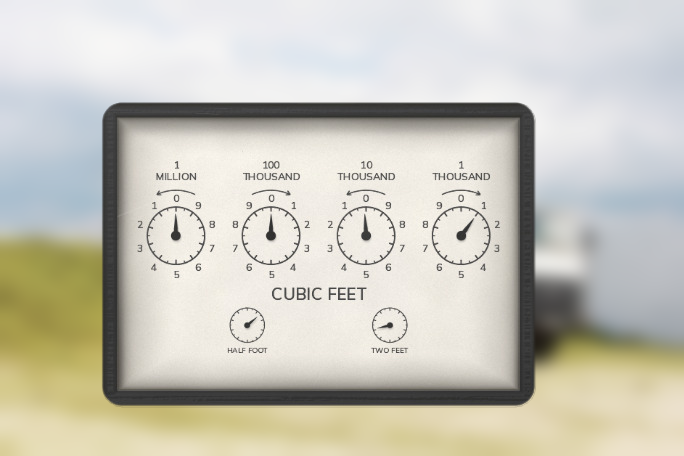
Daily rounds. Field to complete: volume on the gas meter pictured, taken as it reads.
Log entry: 100 ft³
